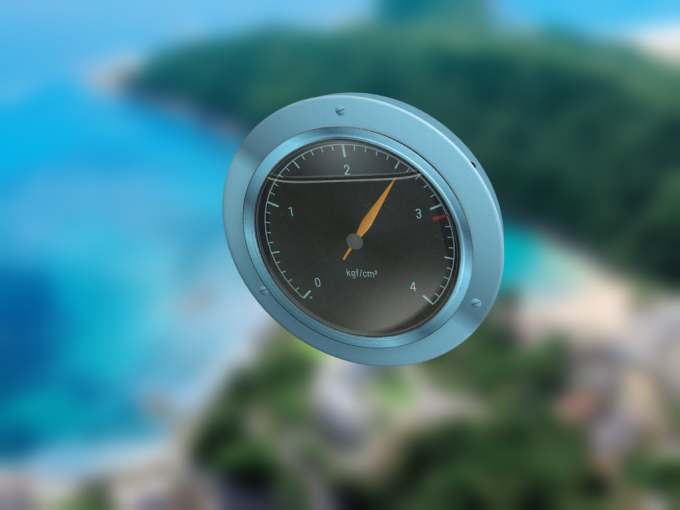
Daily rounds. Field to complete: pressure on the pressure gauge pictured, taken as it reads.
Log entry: 2.55 kg/cm²
